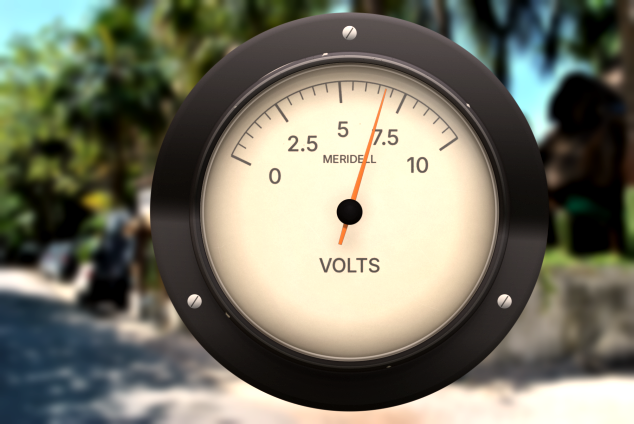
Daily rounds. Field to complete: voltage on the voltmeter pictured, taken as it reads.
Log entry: 6.75 V
